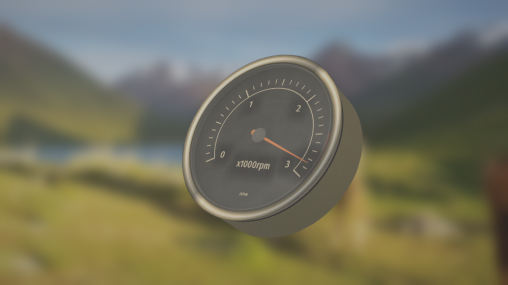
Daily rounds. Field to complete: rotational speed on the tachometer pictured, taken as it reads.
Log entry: 2850 rpm
